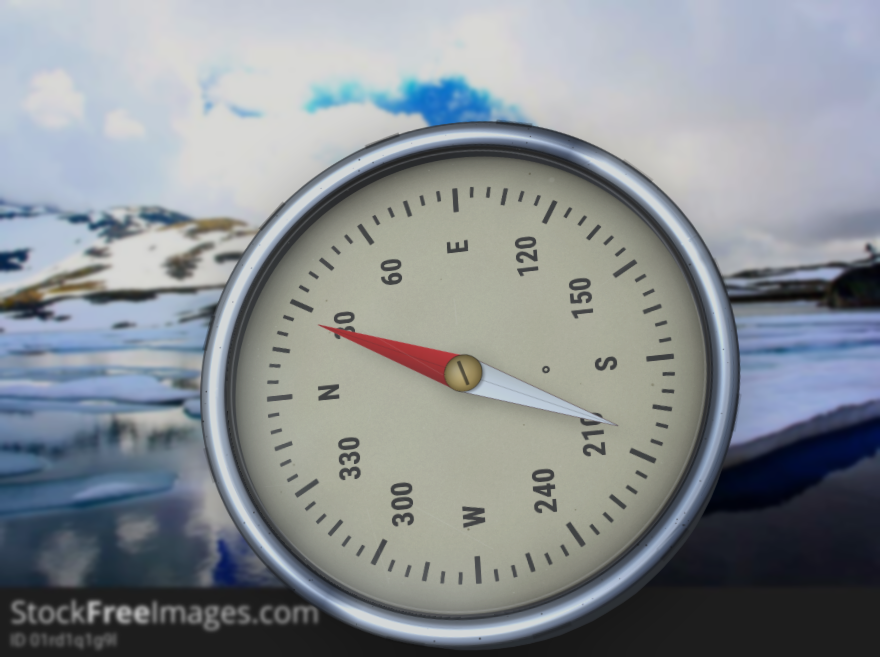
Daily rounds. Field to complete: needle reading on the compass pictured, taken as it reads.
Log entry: 25 °
